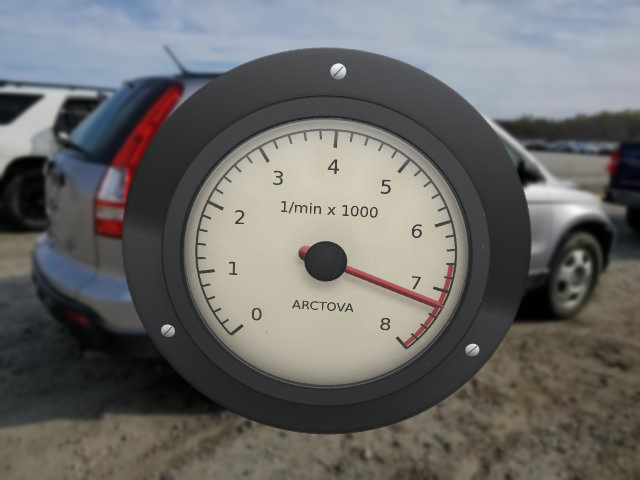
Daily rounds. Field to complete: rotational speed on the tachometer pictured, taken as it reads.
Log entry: 7200 rpm
